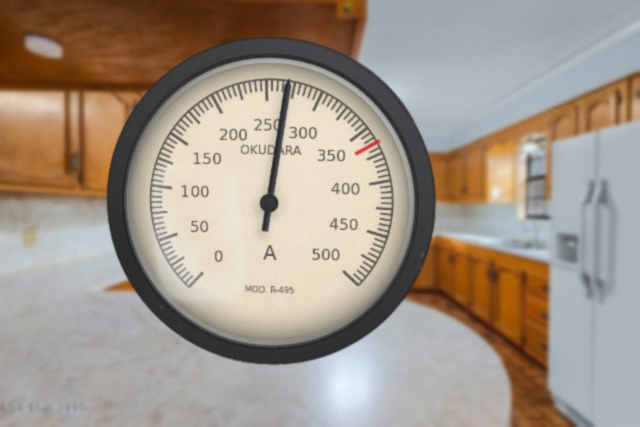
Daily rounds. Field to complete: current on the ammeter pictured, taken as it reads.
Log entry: 270 A
